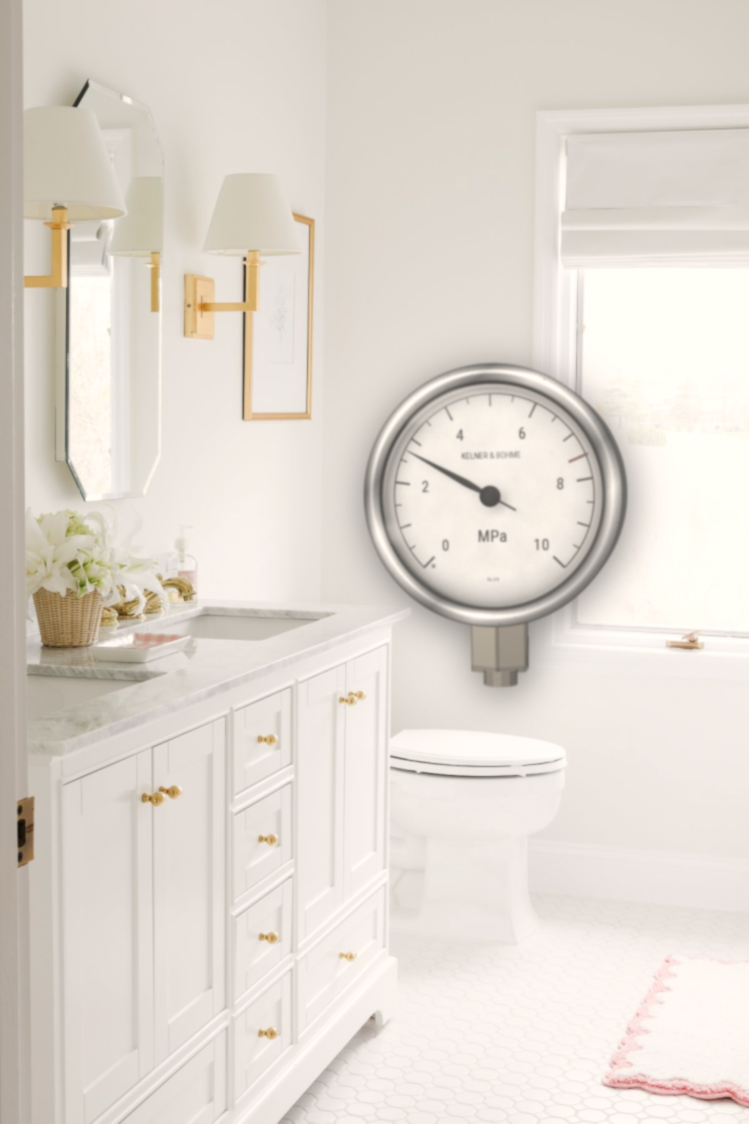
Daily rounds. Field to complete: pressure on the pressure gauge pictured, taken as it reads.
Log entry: 2.75 MPa
